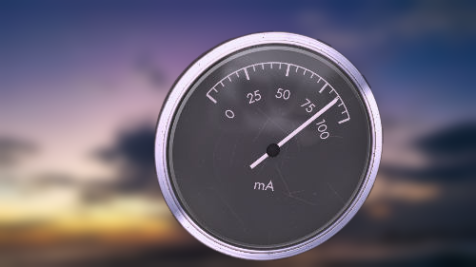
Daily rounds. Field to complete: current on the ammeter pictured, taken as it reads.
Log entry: 85 mA
